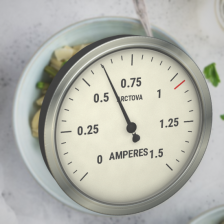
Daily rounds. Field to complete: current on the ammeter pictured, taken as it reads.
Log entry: 0.6 A
